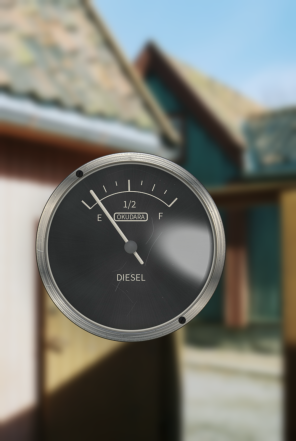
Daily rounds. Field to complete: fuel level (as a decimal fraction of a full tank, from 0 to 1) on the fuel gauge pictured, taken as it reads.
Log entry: 0.125
